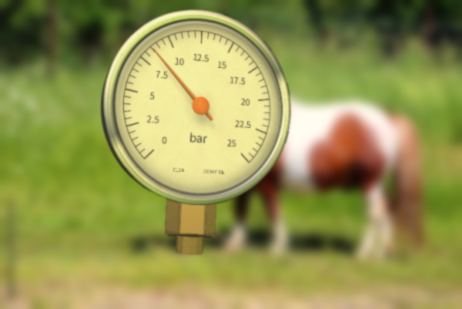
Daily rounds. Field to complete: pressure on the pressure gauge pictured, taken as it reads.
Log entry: 8.5 bar
